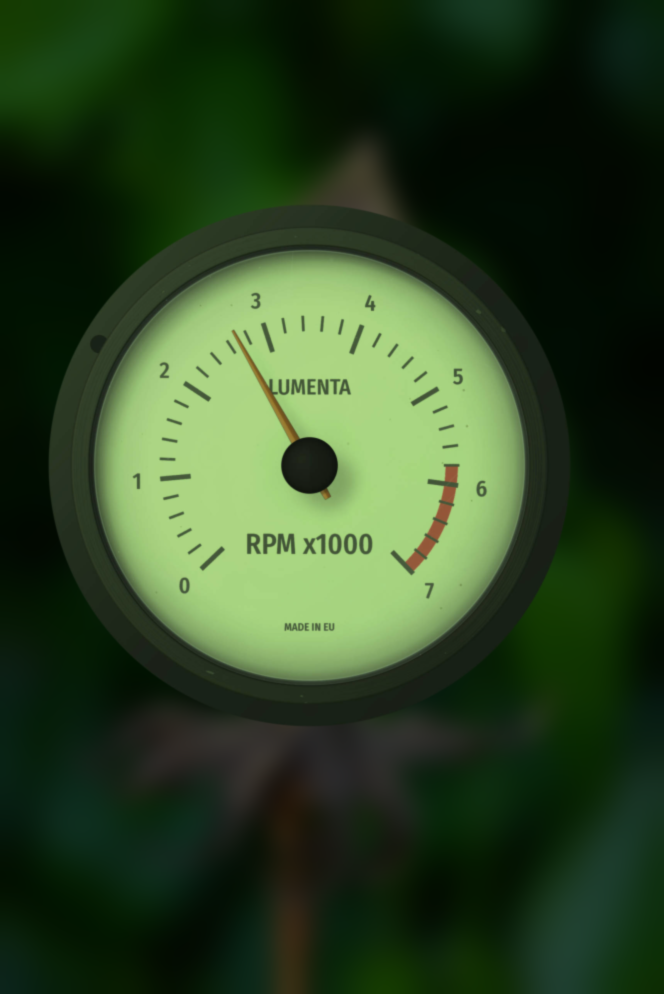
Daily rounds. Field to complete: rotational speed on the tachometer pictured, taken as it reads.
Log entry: 2700 rpm
